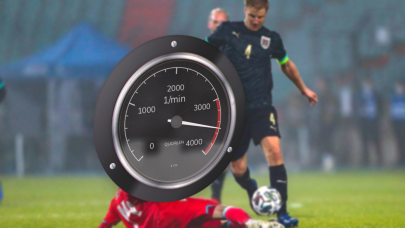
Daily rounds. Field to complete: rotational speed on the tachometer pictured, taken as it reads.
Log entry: 3500 rpm
